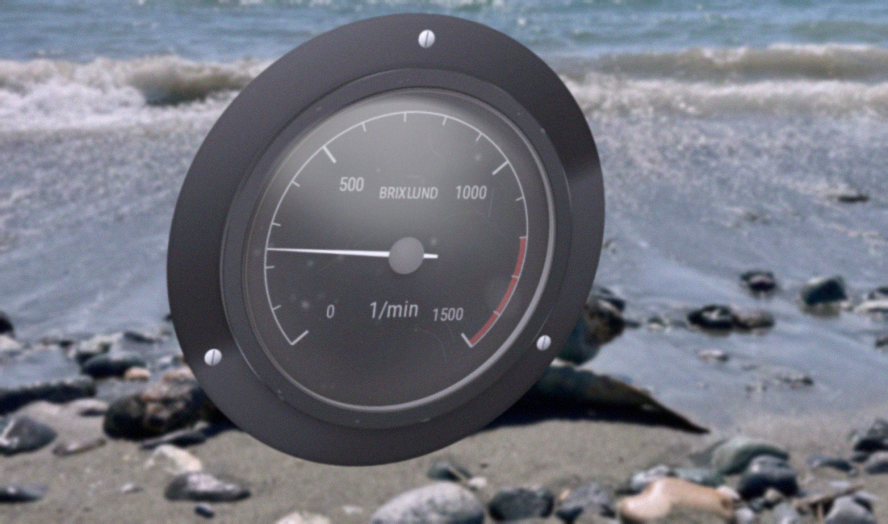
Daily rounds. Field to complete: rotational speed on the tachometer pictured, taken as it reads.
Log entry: 250 rpm
